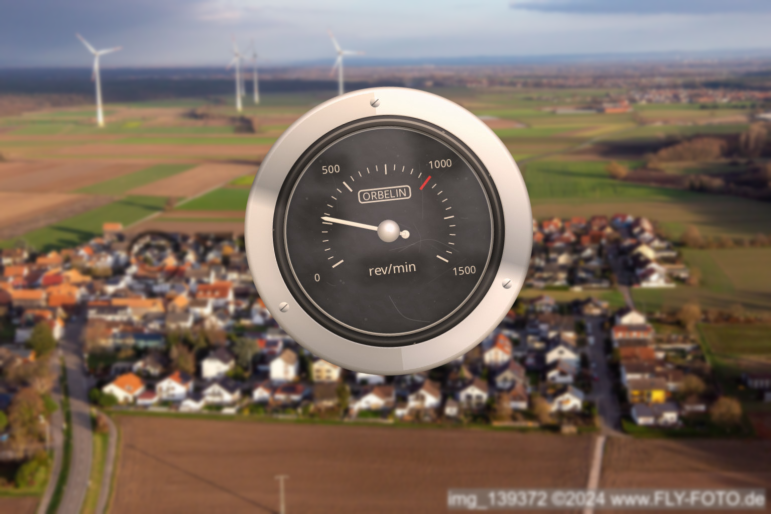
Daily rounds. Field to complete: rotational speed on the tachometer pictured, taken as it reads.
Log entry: 275 rpm
